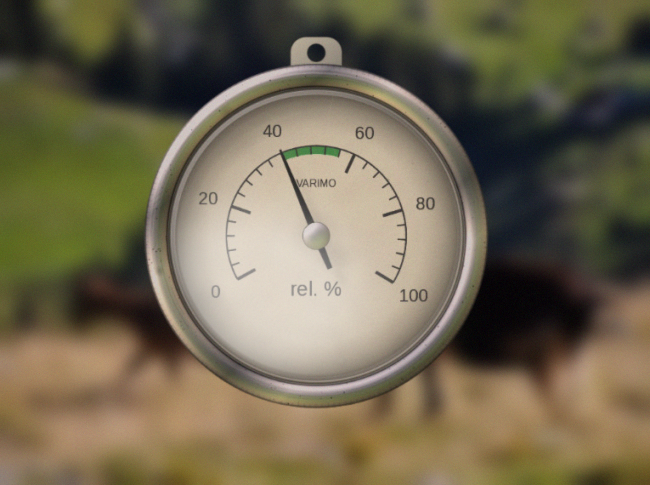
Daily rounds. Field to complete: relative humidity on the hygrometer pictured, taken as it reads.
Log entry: 40 %
